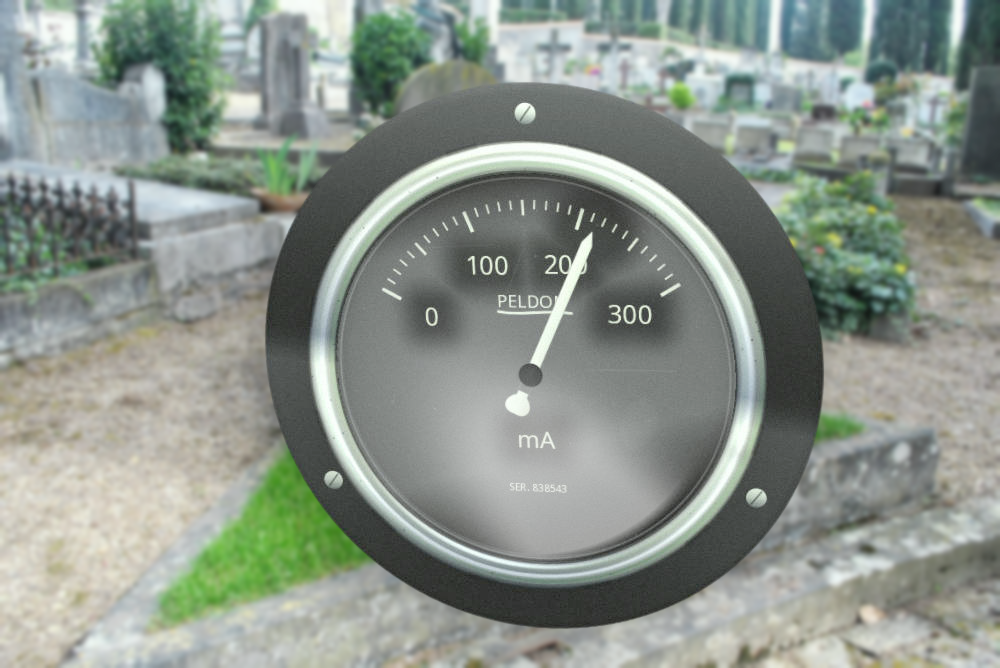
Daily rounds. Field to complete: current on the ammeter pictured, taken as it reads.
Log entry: 215 mA
